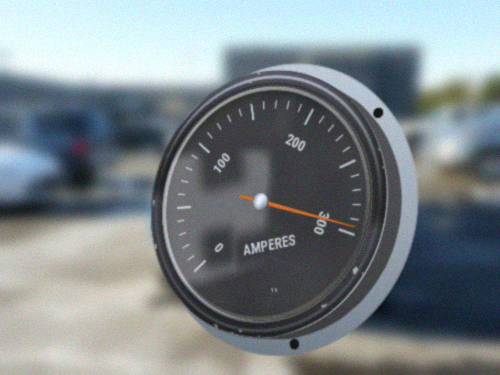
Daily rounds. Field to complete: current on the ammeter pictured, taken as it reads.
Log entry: 295 A
